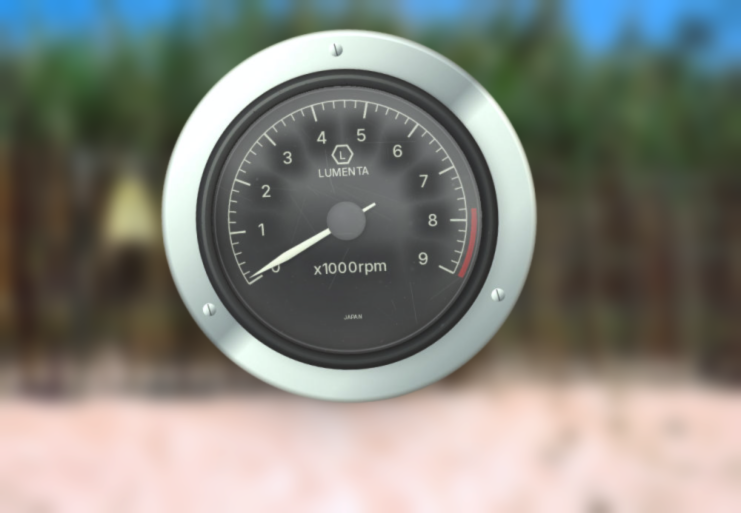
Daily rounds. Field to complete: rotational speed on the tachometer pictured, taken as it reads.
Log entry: 100 rpm
